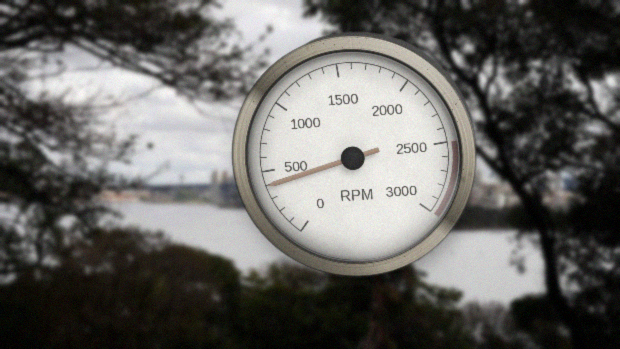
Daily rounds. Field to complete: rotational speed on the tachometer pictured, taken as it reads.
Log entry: 400 rpm
